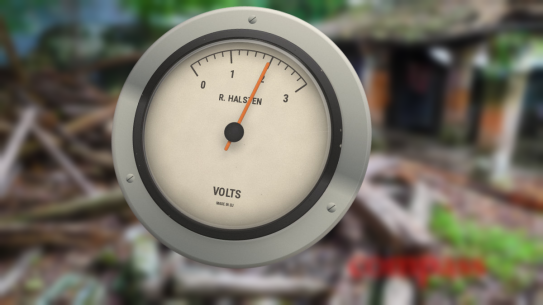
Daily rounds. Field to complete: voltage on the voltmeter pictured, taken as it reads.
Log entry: 2 V
